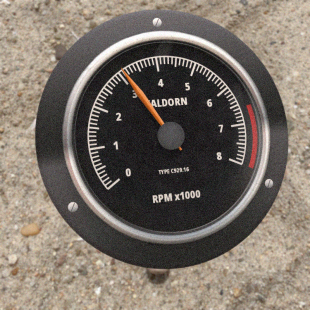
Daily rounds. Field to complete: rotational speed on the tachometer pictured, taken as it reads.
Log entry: 3100 rpm
